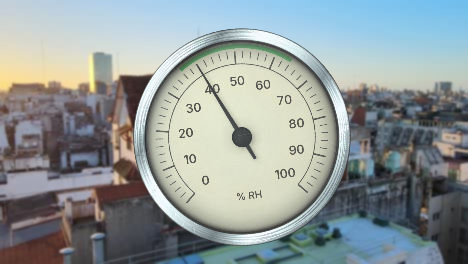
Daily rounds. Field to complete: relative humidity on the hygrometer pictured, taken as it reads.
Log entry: 40 %
